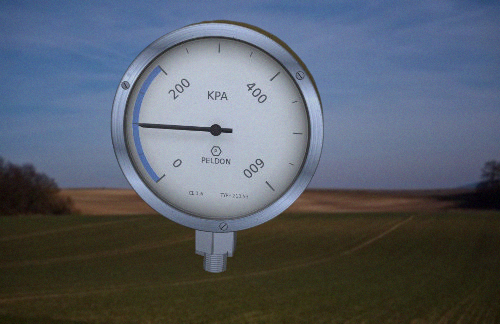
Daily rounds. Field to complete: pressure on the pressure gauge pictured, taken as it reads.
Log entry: 100 kPa
